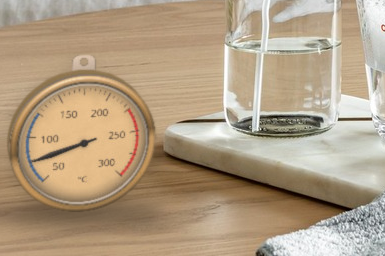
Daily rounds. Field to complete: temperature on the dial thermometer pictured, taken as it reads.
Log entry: 75 °C
